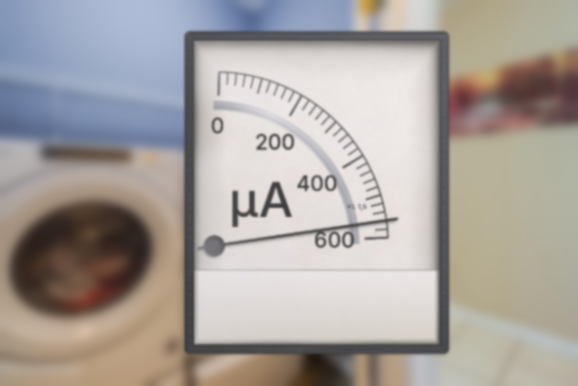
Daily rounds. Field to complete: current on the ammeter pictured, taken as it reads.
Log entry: 560 µA
